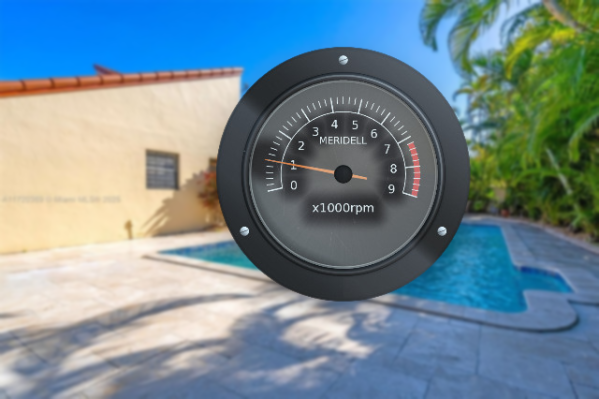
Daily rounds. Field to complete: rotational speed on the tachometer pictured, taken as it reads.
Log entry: 1000 rpm
